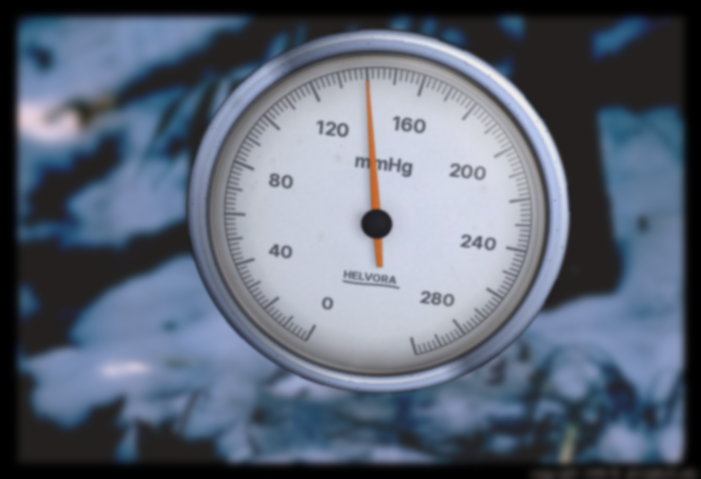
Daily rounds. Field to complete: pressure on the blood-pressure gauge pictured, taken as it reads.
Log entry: 140 mmHg
